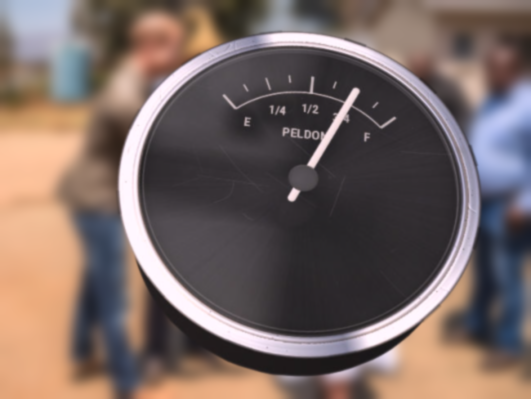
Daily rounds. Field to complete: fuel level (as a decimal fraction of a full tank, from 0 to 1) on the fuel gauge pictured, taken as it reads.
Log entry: 0.75
